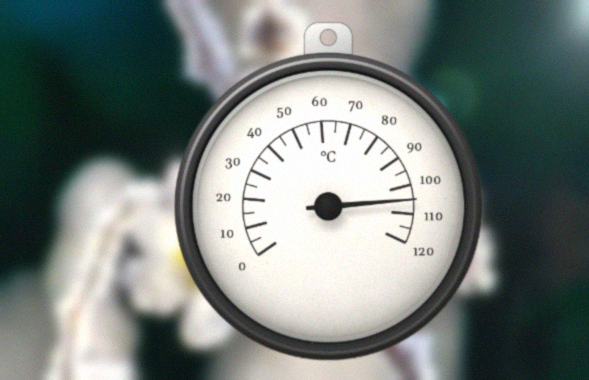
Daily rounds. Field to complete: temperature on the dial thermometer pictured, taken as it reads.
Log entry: 105 °C
